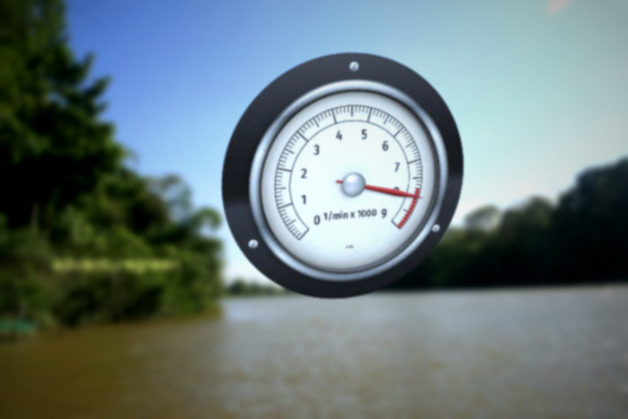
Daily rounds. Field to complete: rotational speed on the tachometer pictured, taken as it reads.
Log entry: 8000 rpm
